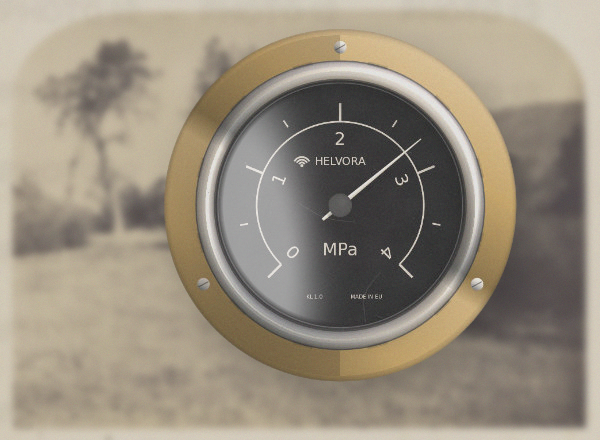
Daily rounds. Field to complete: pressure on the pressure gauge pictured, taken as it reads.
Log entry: 2.75 MPa
